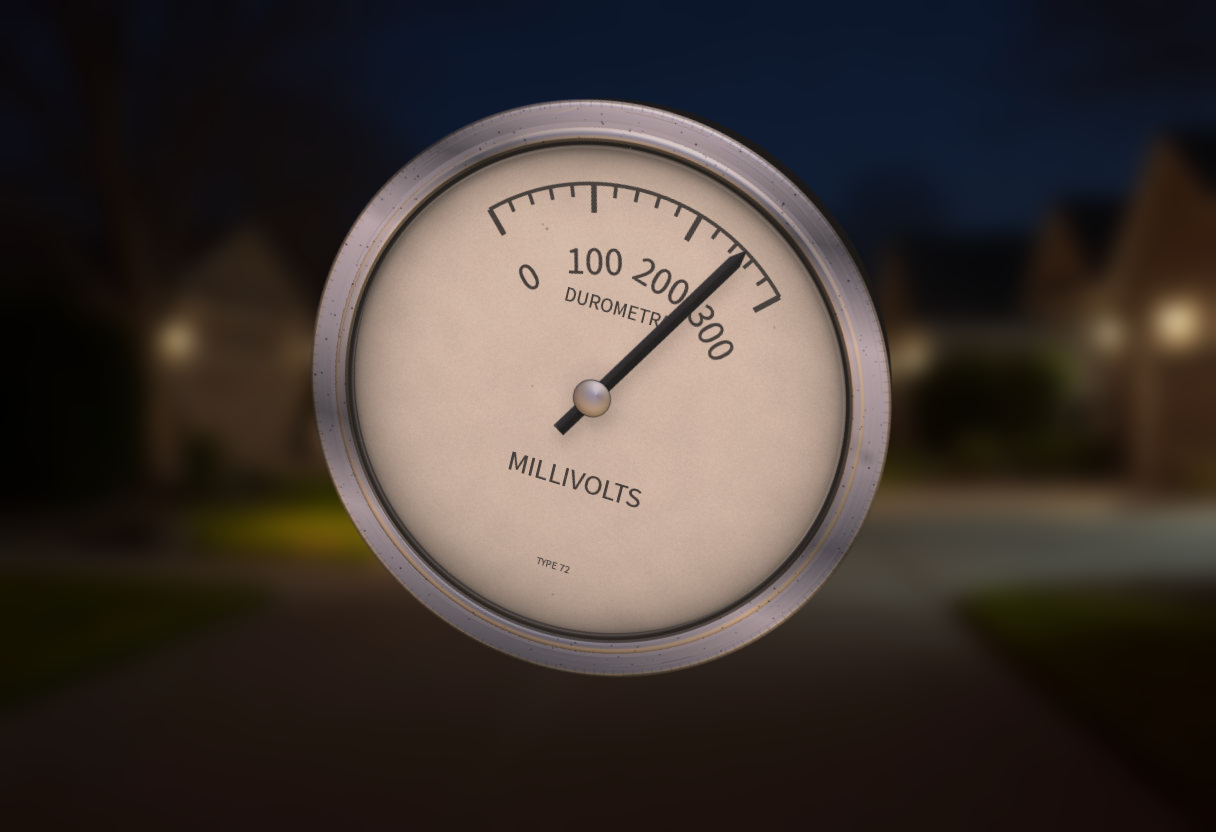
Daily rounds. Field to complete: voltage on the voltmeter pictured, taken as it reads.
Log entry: 250 mV
